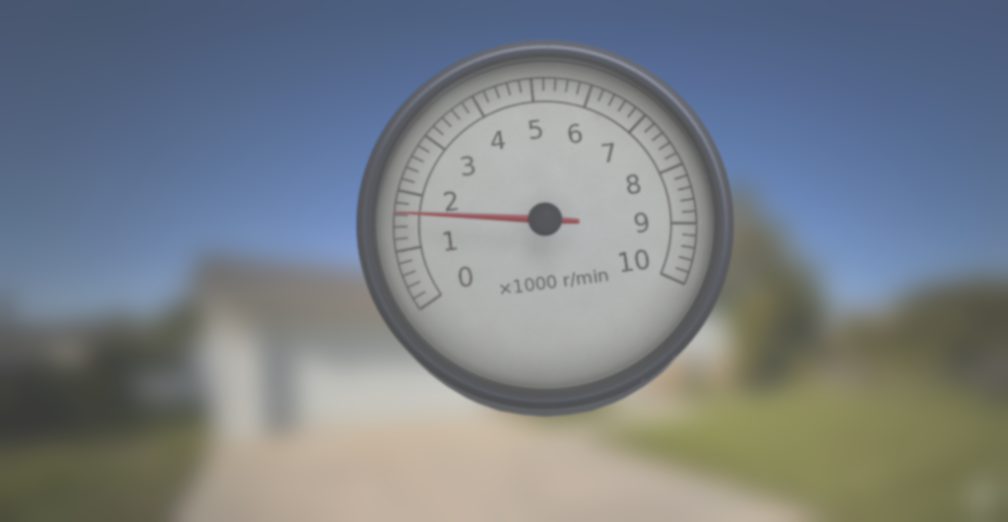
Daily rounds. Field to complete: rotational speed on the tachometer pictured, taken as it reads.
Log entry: 1600 rpm
